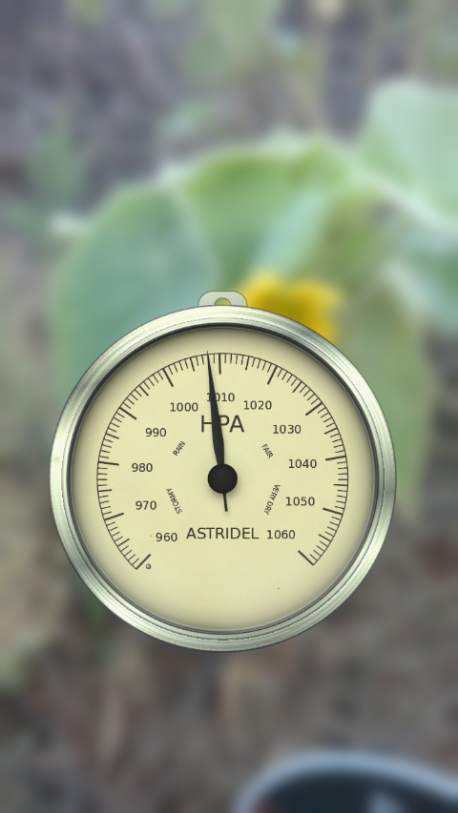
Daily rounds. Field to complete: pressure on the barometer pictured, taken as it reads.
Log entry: 1008 hPa
